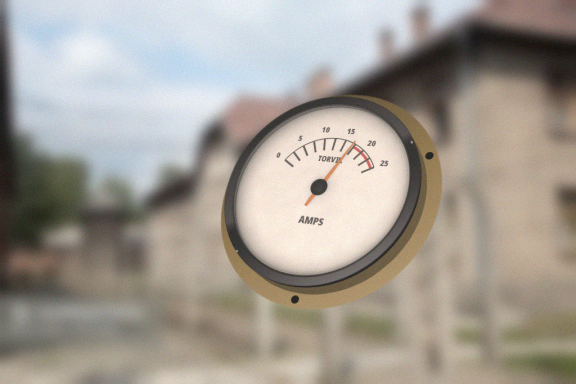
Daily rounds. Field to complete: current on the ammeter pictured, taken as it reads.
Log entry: 17.5 A
